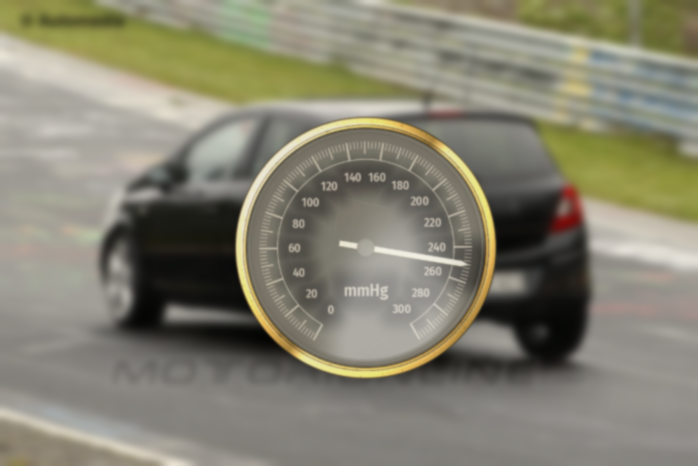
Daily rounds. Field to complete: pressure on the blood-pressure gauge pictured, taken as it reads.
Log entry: 250 mmHg
